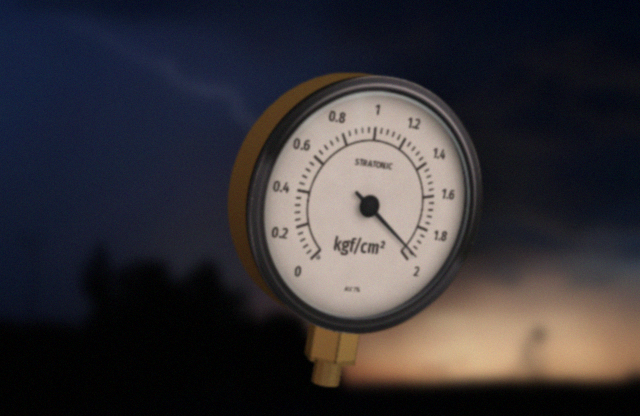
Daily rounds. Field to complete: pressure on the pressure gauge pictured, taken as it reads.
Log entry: 1.96 kg/cm²
